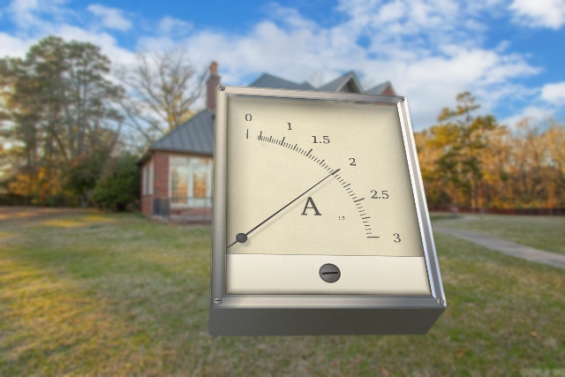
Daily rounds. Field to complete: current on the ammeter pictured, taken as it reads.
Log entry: 2 A
